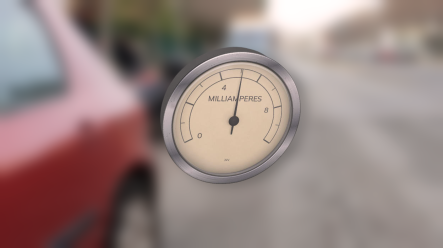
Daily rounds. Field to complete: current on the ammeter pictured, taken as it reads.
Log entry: 5 mA
